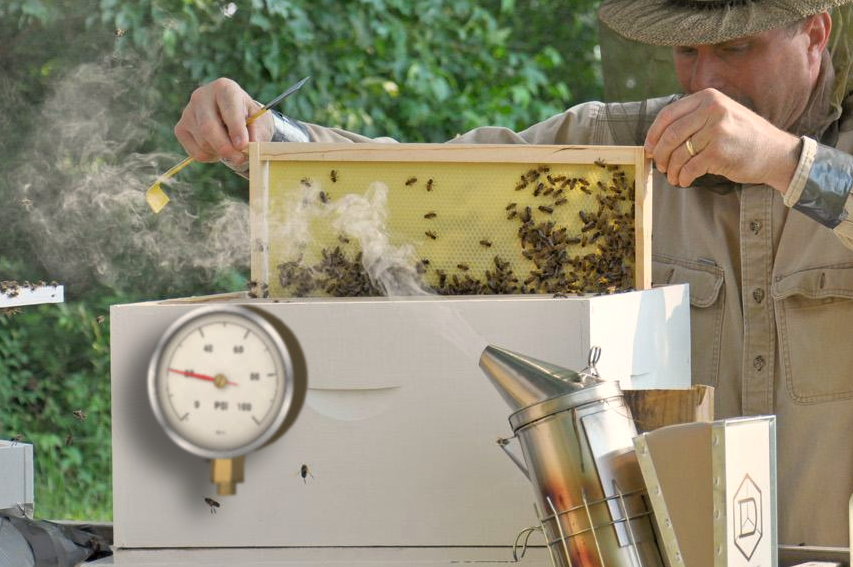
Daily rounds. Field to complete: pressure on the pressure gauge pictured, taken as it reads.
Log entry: 20 psi
